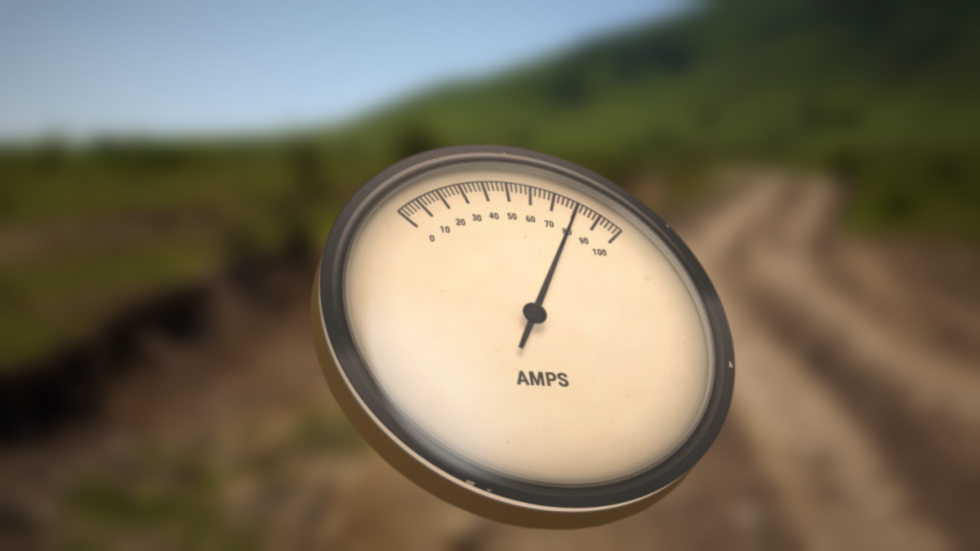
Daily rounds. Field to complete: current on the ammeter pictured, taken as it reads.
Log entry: 80 A
